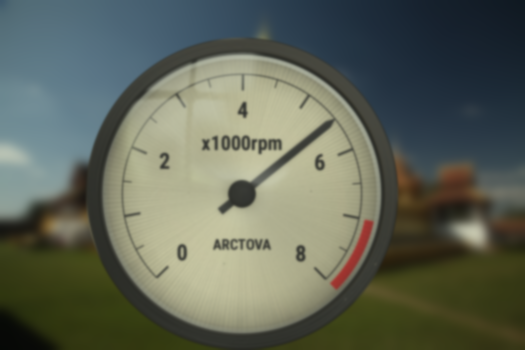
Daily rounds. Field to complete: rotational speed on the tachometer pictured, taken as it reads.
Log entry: 5500 rpm
